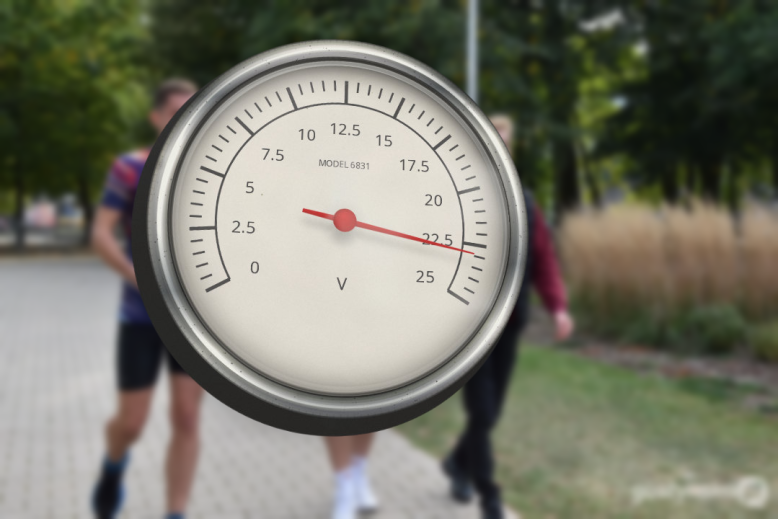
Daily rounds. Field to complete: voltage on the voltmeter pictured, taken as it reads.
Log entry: 23 V
